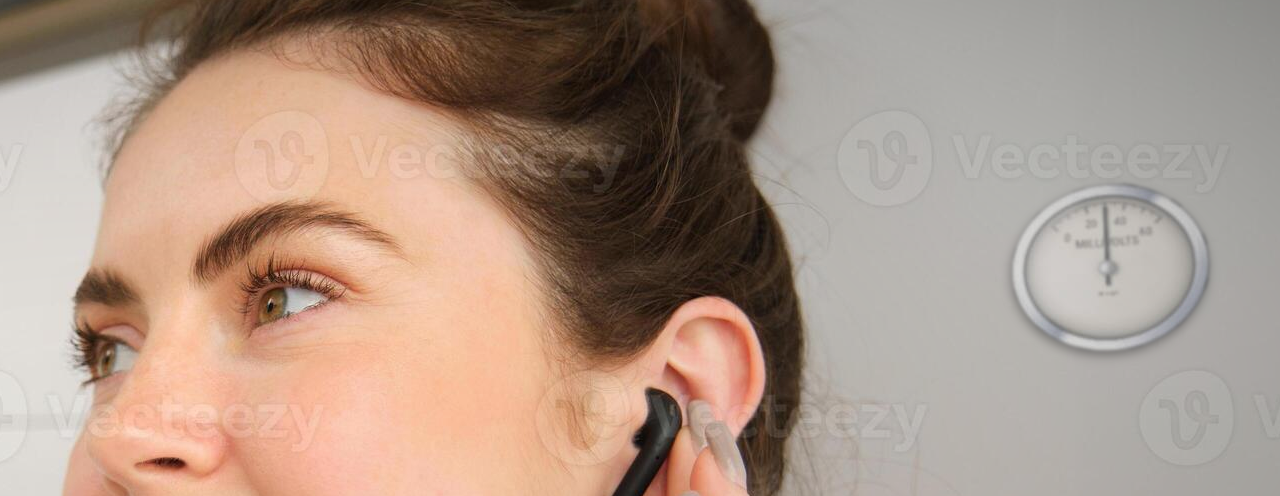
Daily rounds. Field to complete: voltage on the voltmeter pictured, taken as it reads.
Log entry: 30 mV
